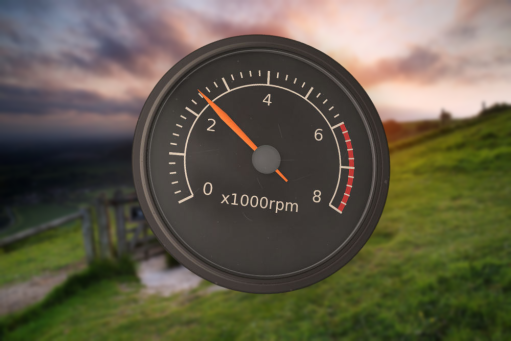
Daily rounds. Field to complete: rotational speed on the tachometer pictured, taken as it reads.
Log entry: 2400 rpm
